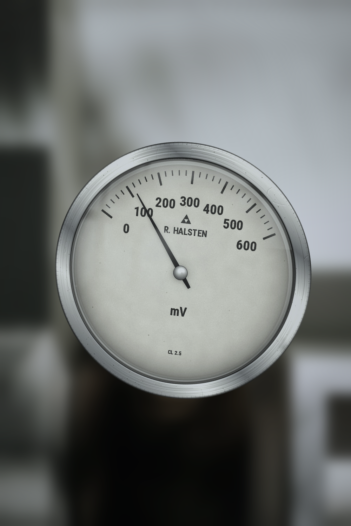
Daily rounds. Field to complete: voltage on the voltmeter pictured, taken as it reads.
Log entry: 120 mV
